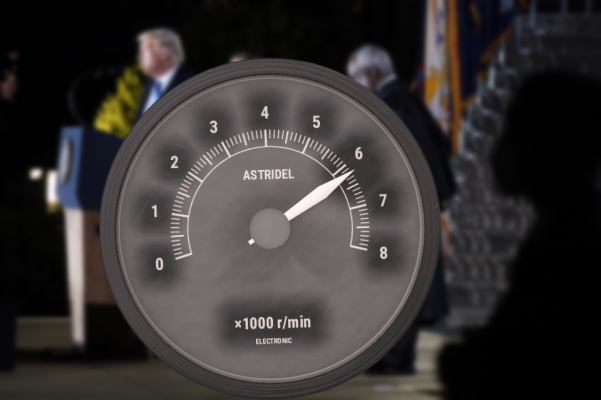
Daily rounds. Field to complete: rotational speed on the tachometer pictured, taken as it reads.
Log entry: 6200 rpm
